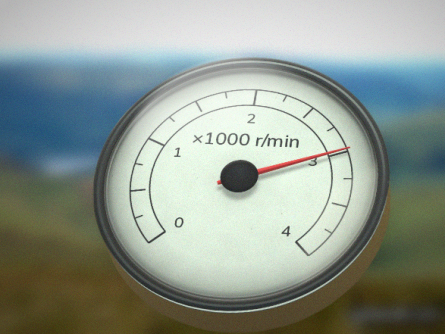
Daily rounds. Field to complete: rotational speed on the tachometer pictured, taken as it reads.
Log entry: 3000 rpm
